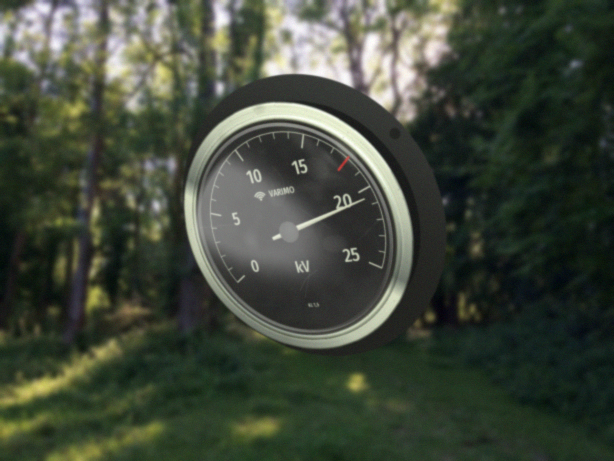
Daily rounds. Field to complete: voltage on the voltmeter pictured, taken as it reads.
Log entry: 20.5 kV
